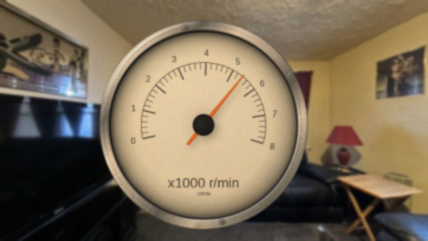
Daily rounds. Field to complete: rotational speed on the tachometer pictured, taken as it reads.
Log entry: 5400 rpm
